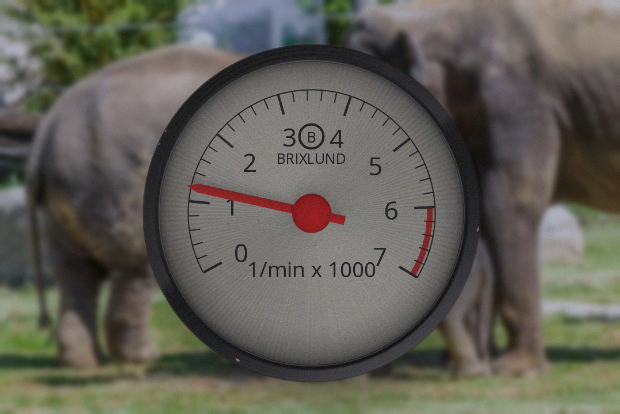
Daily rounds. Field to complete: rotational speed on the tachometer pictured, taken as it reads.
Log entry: 1200 rpm
